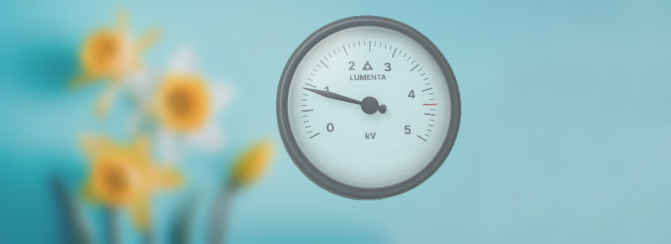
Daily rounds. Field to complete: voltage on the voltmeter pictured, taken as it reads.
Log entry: 0.9 kV
